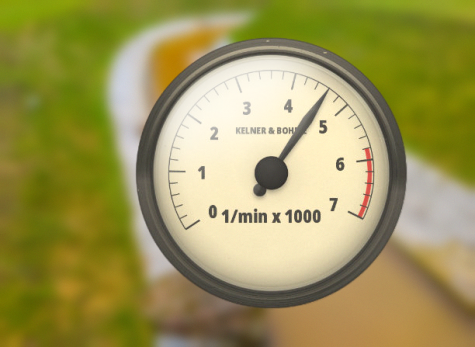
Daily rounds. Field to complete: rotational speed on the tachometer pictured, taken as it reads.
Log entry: 4600 rpm
